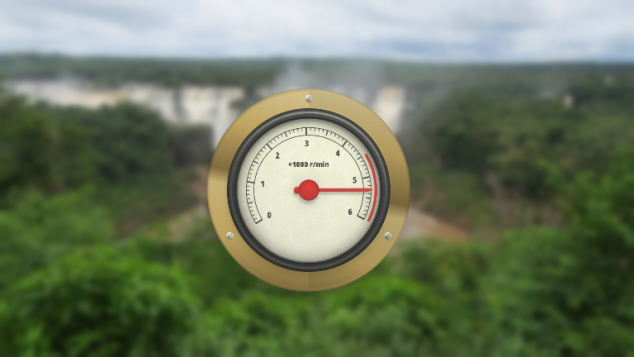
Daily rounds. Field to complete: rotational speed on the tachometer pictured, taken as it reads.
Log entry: 5300 rpm
